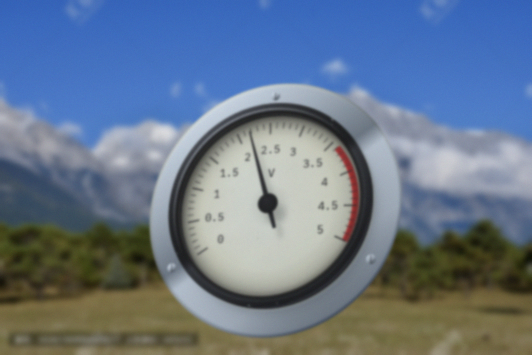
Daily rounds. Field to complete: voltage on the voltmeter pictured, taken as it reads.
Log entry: 2.2 V
